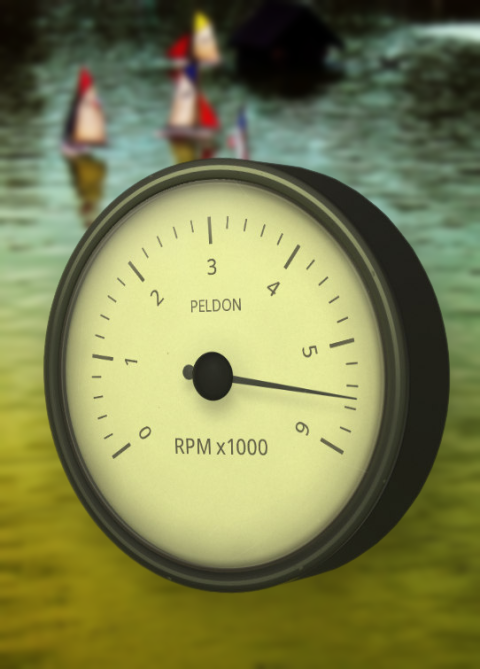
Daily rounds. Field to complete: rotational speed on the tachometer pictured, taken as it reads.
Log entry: 5500 rpm
